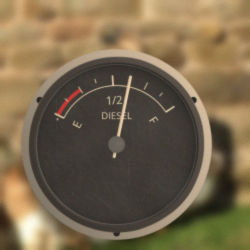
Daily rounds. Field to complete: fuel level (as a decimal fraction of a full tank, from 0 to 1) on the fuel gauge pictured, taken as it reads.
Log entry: 0.625
